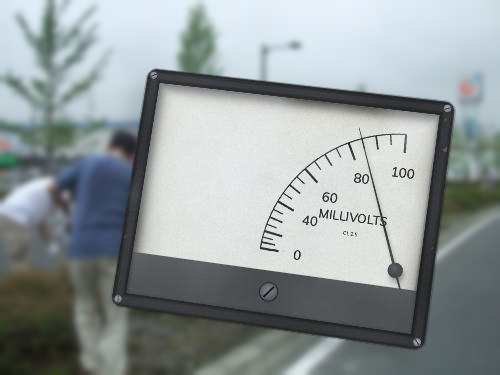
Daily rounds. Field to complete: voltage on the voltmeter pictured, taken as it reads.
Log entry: 85 mV
